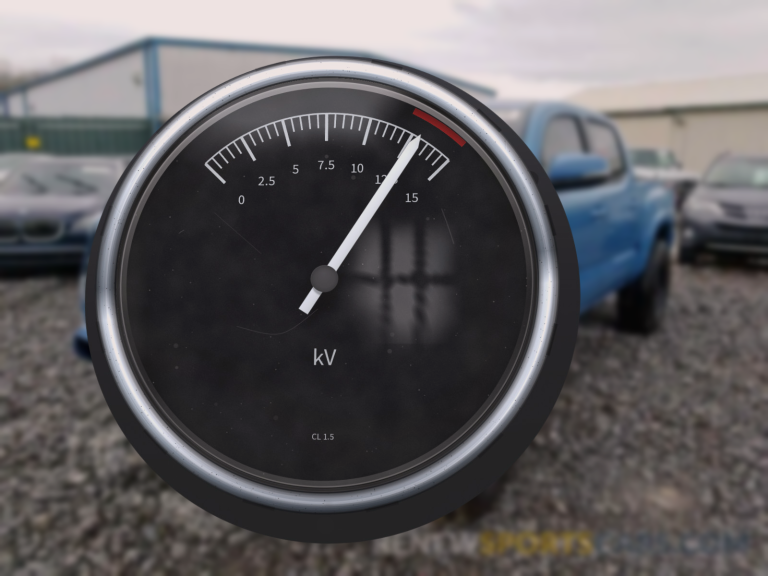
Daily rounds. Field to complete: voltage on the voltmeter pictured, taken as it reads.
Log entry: 13 kV
